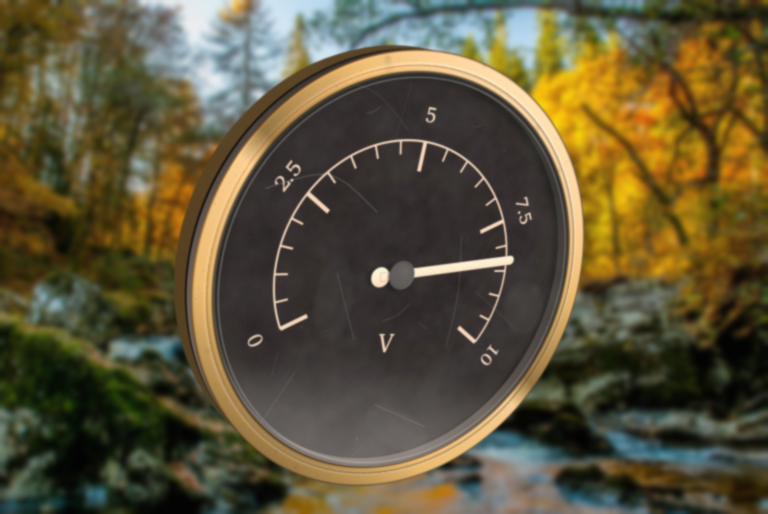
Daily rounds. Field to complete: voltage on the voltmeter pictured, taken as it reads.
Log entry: 8.25 V
